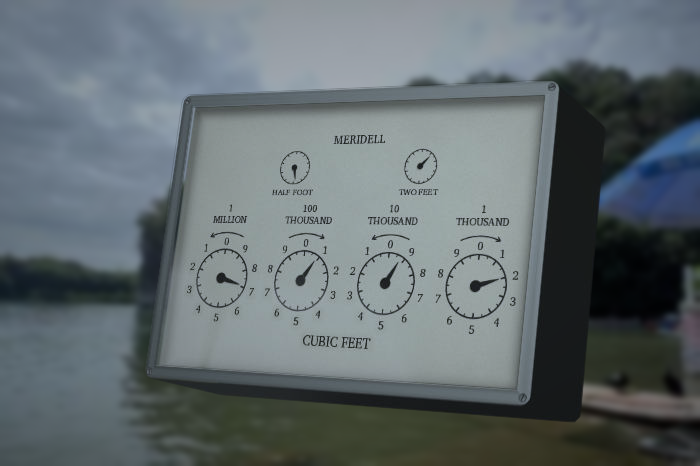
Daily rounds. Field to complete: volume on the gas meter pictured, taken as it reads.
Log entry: 709200 ft³
